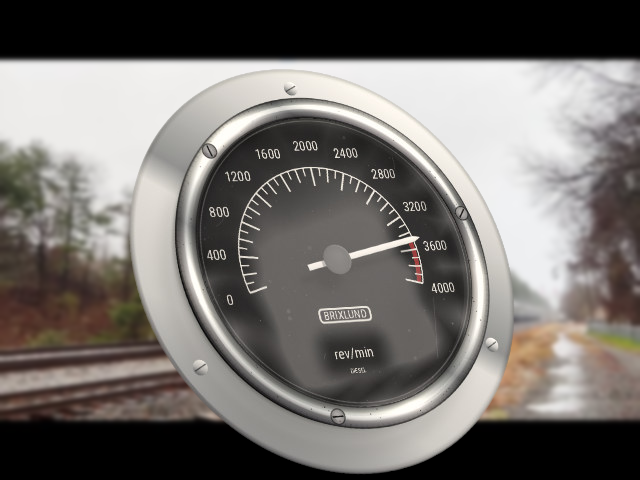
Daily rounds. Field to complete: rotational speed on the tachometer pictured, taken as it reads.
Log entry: 3500 rpm
